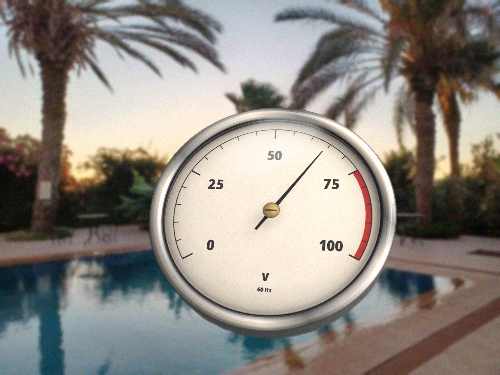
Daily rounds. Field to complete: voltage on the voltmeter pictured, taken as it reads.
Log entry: 65 V
